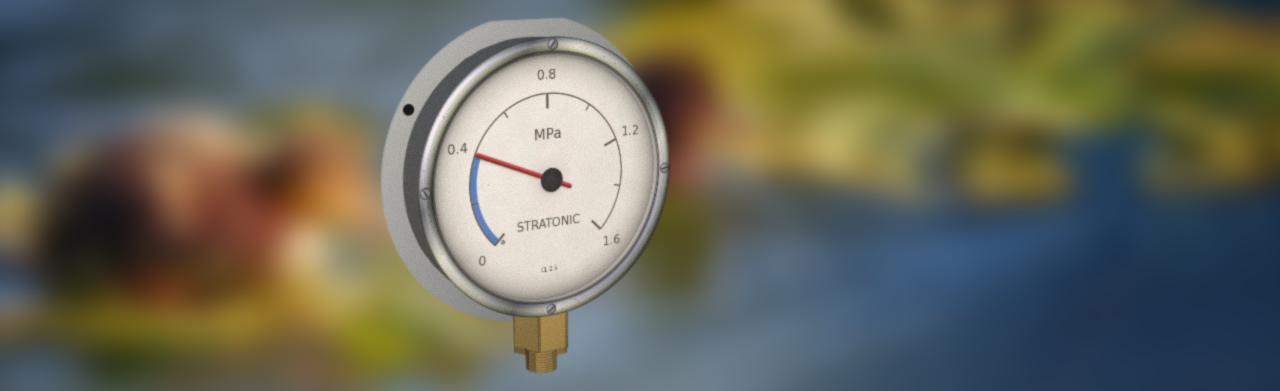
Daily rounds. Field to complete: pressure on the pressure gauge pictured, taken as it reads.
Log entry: 0.4 MPa
